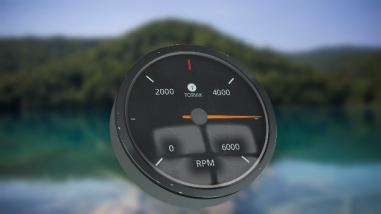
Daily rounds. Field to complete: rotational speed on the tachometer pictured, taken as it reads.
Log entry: 5000 rpm
